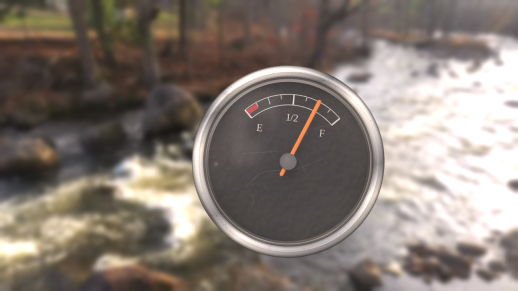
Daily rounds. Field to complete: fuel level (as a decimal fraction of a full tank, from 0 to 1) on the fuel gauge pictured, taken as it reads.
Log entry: 0.75
